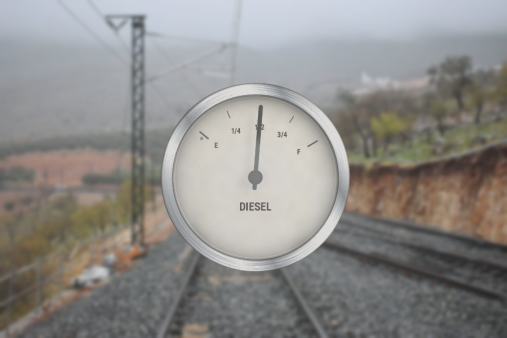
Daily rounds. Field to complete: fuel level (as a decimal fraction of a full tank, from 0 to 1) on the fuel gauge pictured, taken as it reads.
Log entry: 0.5
